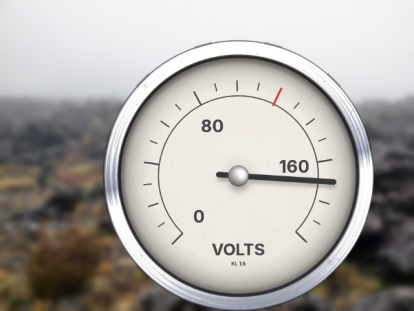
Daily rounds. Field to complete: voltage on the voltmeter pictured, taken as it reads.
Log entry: 170 V
